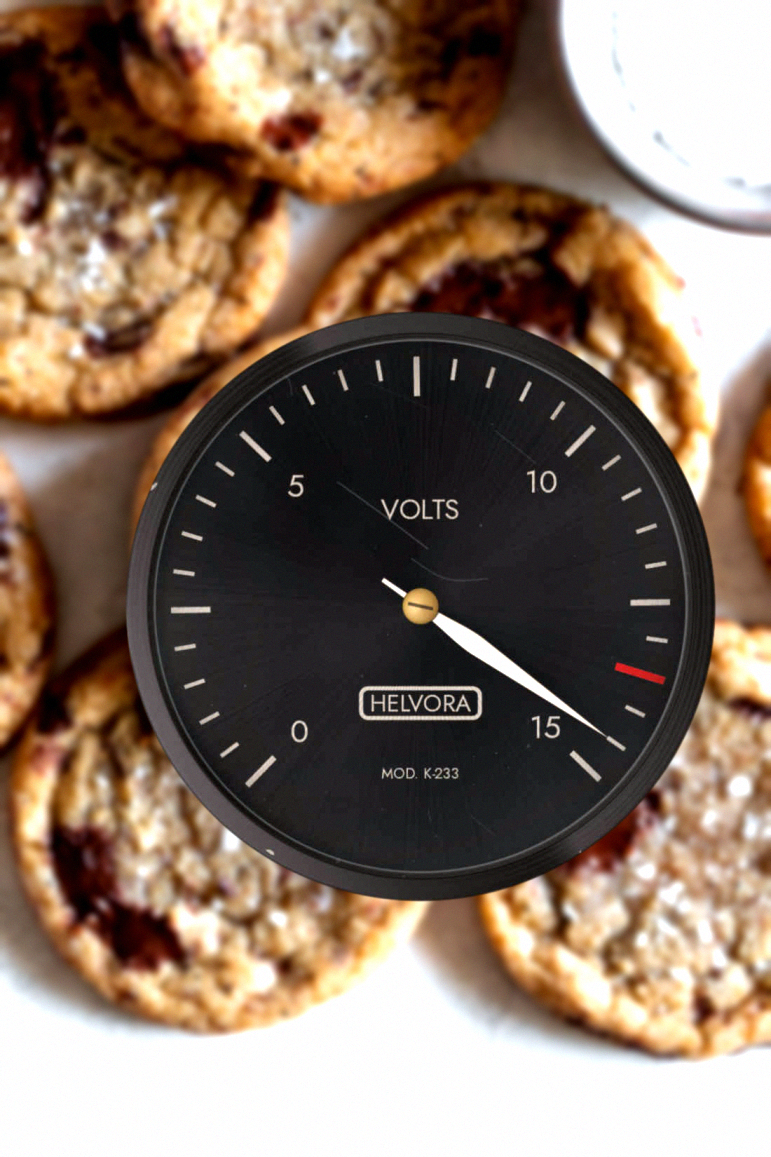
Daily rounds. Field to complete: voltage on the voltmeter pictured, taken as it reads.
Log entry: 14.5 V
